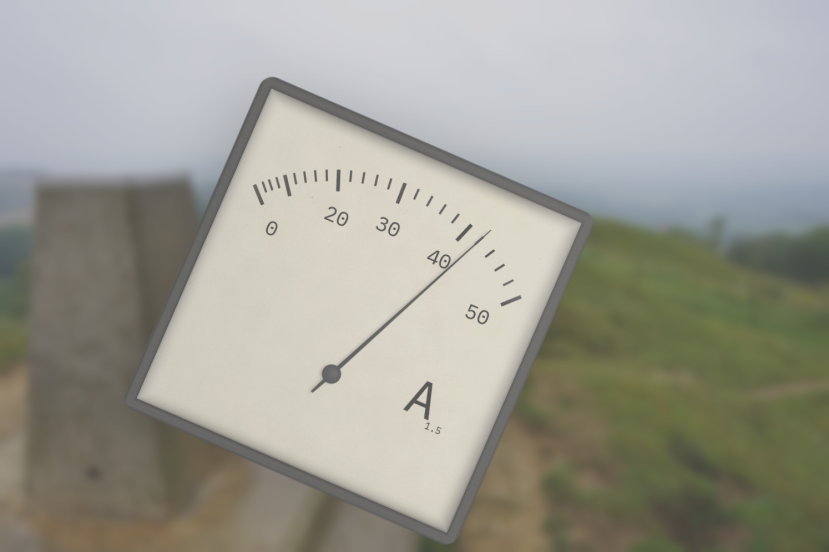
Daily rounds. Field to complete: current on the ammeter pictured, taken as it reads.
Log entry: 42 A
